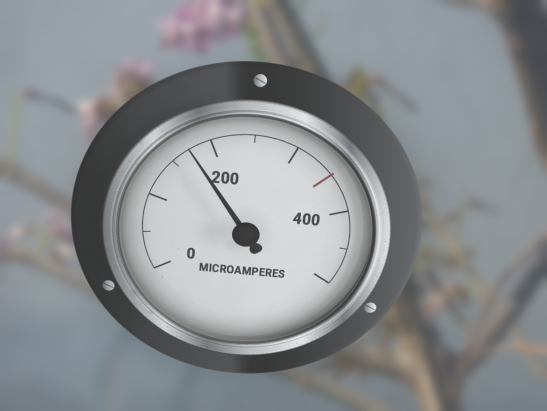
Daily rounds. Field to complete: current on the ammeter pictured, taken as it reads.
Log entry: 175 µA
